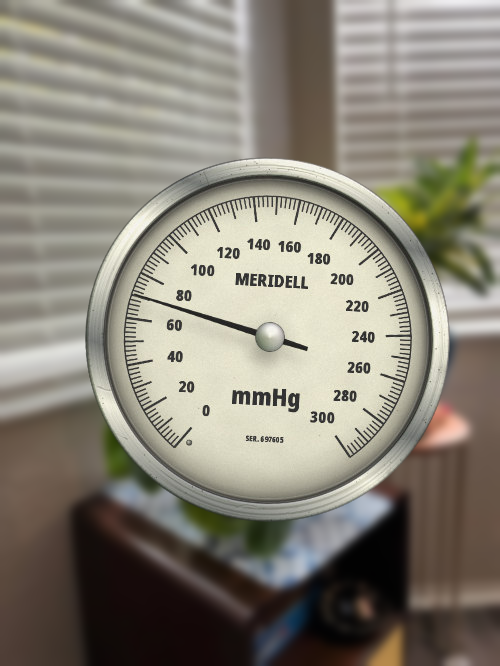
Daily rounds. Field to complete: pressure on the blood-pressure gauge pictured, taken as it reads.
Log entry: 70 mmHg
